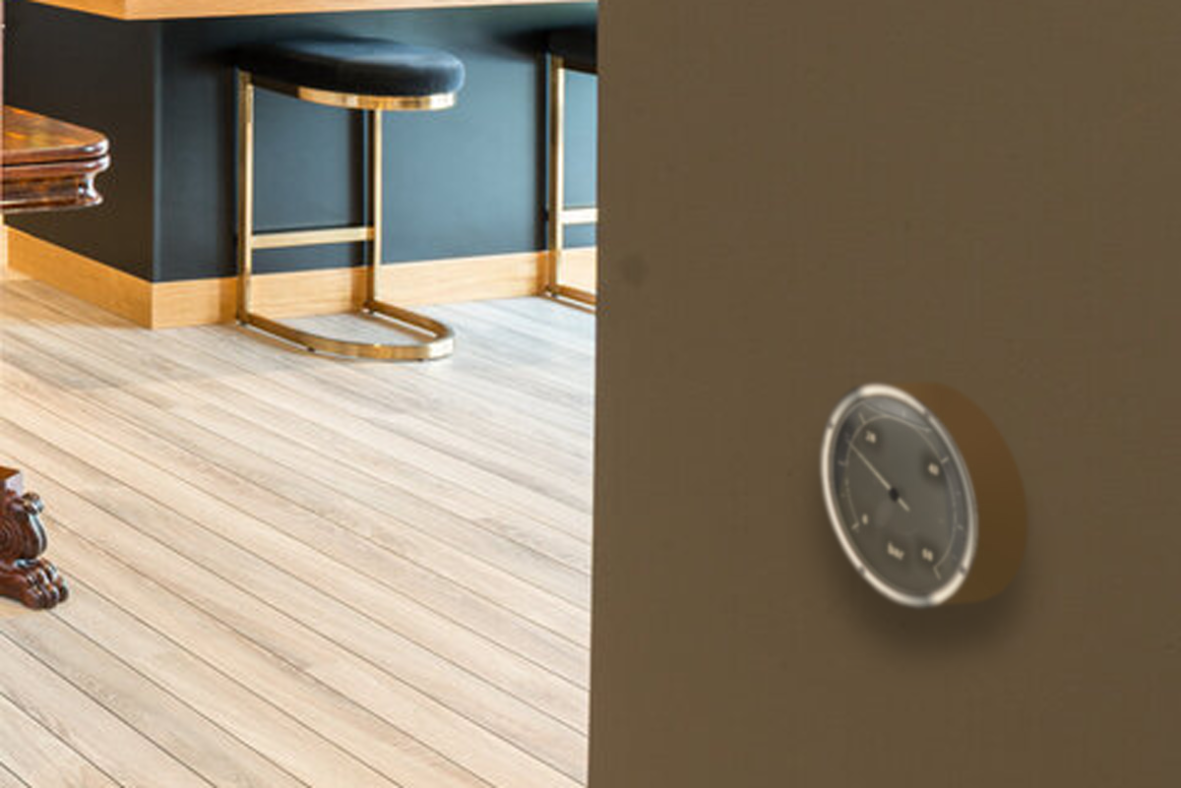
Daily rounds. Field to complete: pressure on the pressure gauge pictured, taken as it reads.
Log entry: 15 bar
